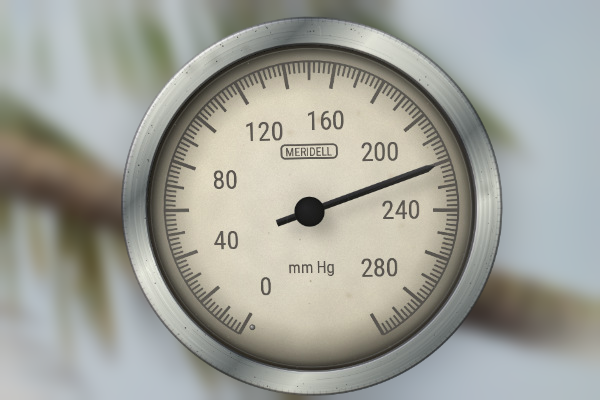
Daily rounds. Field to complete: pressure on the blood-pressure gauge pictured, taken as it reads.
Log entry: 220 mmHg
